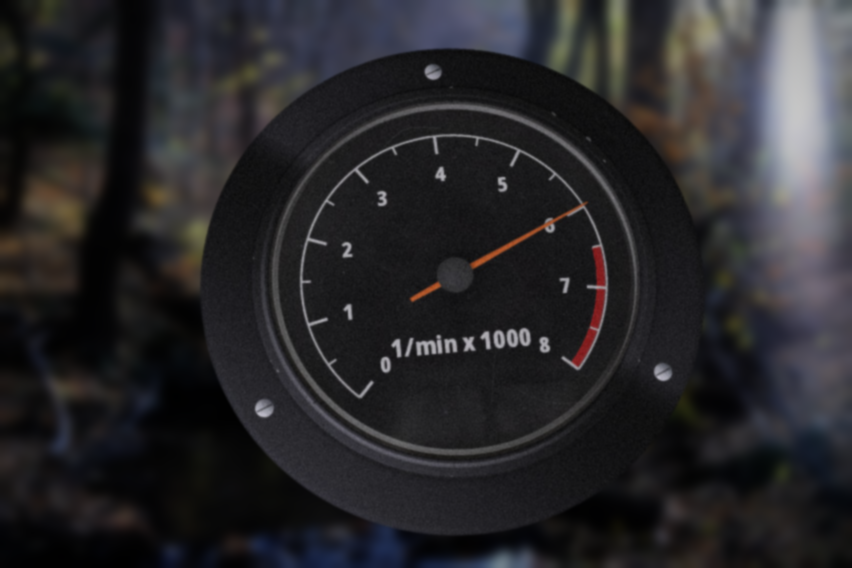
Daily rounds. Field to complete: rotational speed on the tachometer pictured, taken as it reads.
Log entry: 6000 rpm
